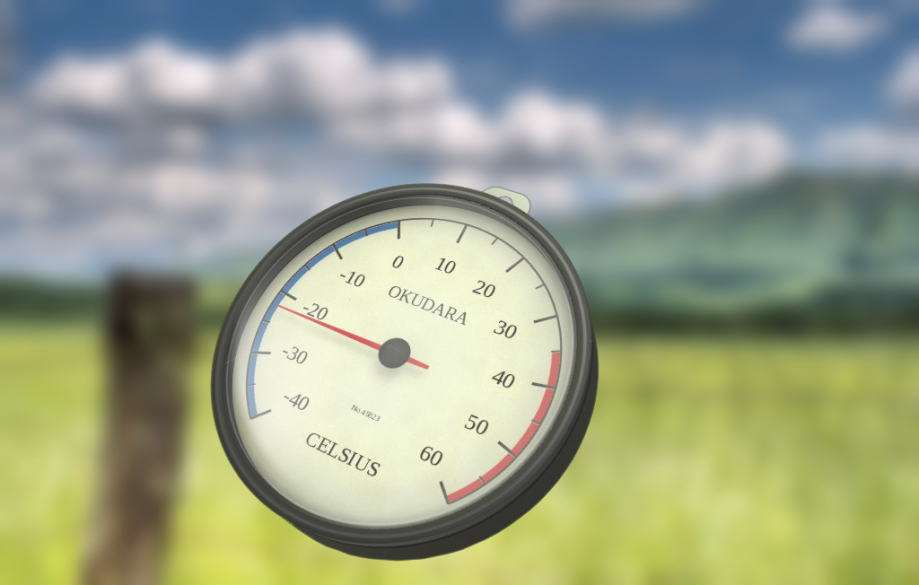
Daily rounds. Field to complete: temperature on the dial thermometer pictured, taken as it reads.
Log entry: -22.5 °C
